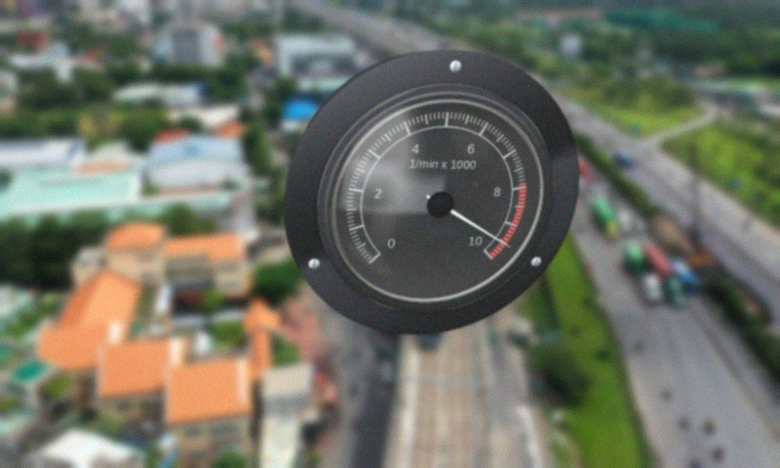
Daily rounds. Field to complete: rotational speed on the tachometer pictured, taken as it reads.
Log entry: 9500 rpm
